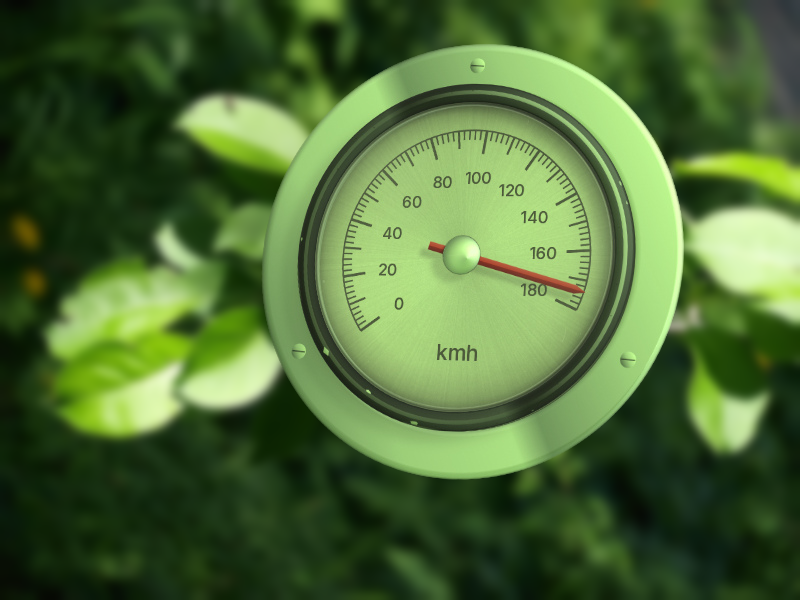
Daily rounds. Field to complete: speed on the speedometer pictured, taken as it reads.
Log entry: 174 km/h
